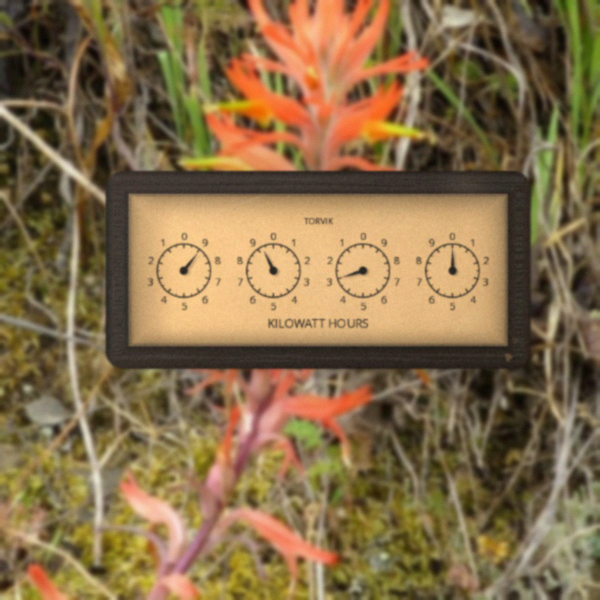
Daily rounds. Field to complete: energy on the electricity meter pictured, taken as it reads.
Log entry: 8930 kWh
